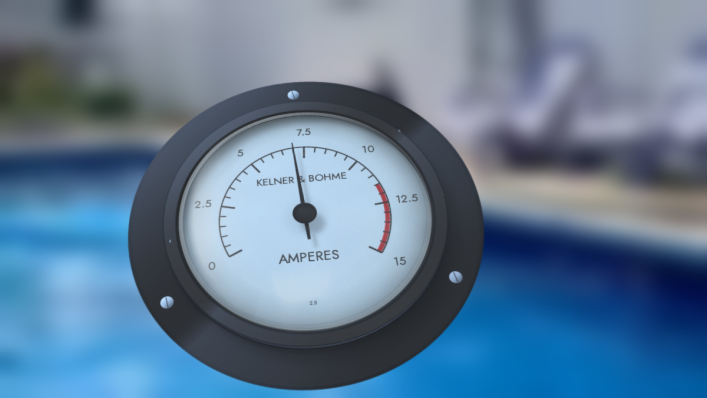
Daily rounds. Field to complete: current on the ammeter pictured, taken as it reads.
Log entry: 7 A
